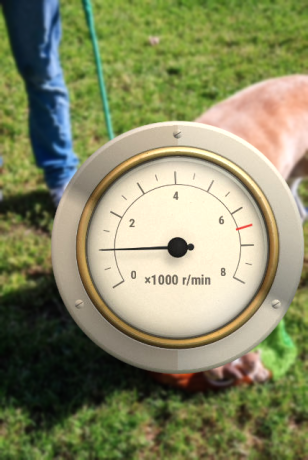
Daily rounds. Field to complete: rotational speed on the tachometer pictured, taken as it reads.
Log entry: 1000 rpm
